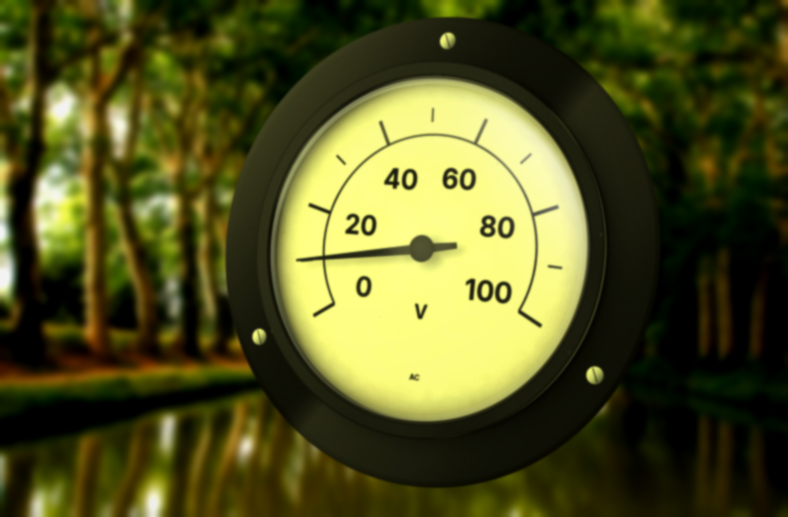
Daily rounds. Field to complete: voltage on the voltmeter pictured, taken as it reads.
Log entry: 10 V
